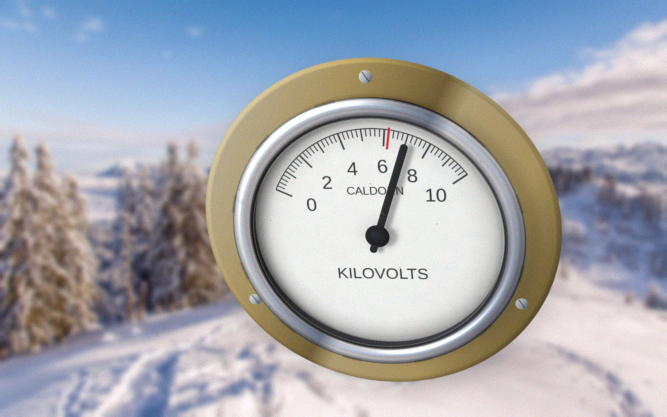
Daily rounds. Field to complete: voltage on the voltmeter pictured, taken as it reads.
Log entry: 7 kV
